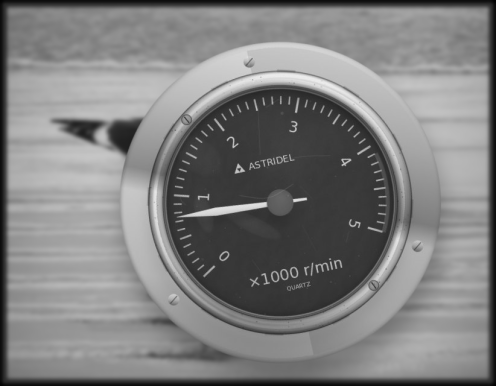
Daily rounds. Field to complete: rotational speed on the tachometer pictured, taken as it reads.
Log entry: 750 rpm
